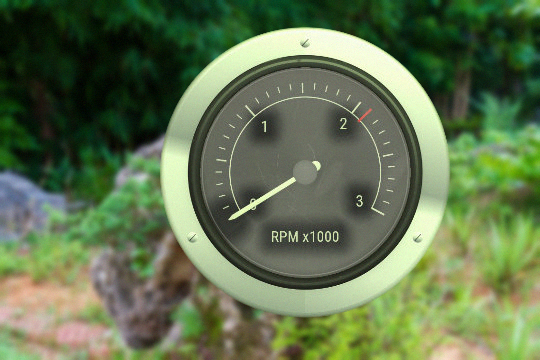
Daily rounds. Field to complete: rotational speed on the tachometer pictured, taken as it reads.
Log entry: 0 rpm
